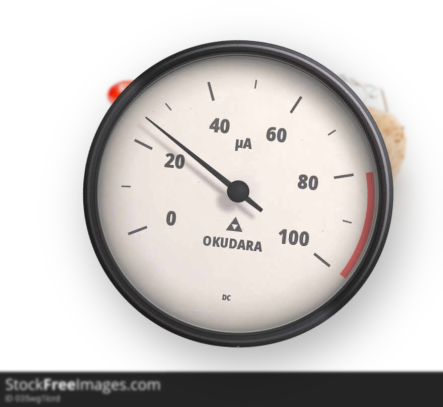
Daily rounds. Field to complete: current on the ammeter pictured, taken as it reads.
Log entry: 25 µA
